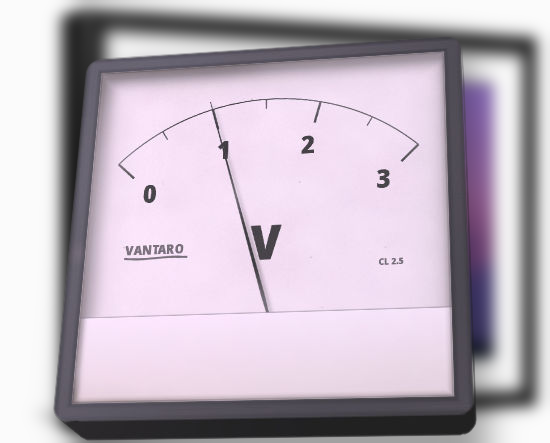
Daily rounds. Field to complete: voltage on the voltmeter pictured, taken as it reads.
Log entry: 1 V
